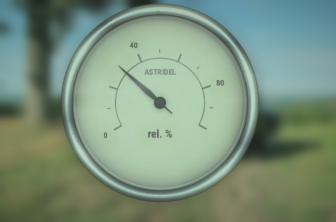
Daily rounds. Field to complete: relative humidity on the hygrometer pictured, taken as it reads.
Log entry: 30 %
